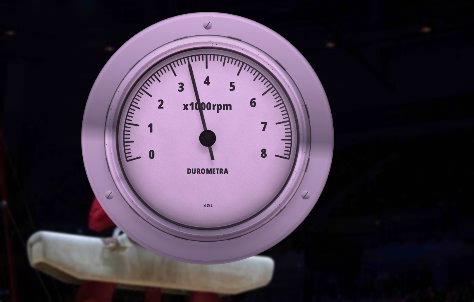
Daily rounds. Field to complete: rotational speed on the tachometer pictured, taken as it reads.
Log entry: 3500 rpm
